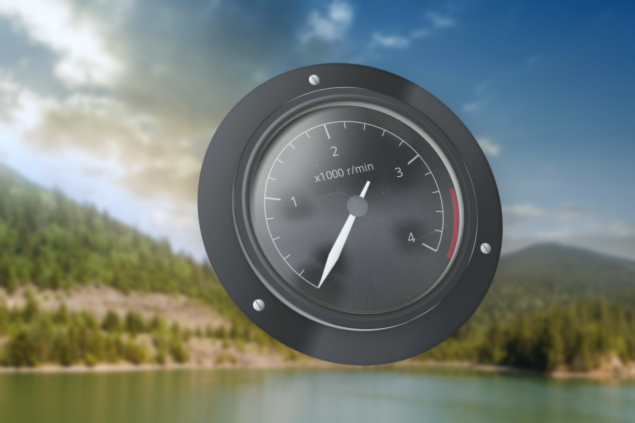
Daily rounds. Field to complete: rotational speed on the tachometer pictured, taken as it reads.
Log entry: 0 rpm
